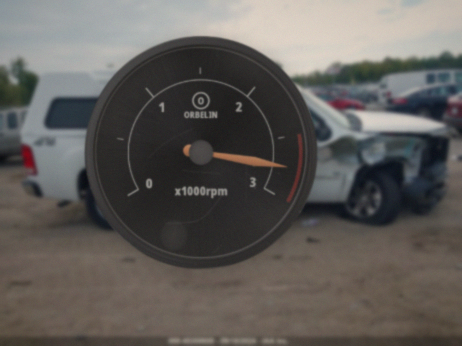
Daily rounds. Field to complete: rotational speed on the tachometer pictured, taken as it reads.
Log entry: 2750 rpm
